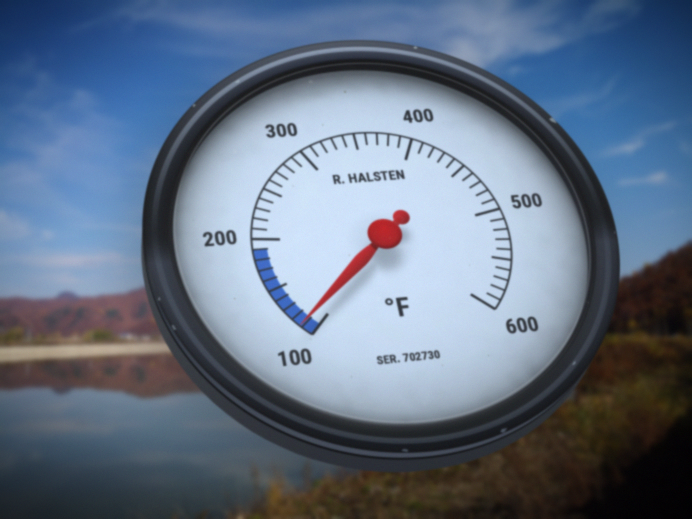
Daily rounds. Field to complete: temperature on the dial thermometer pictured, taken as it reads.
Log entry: 110 °F
